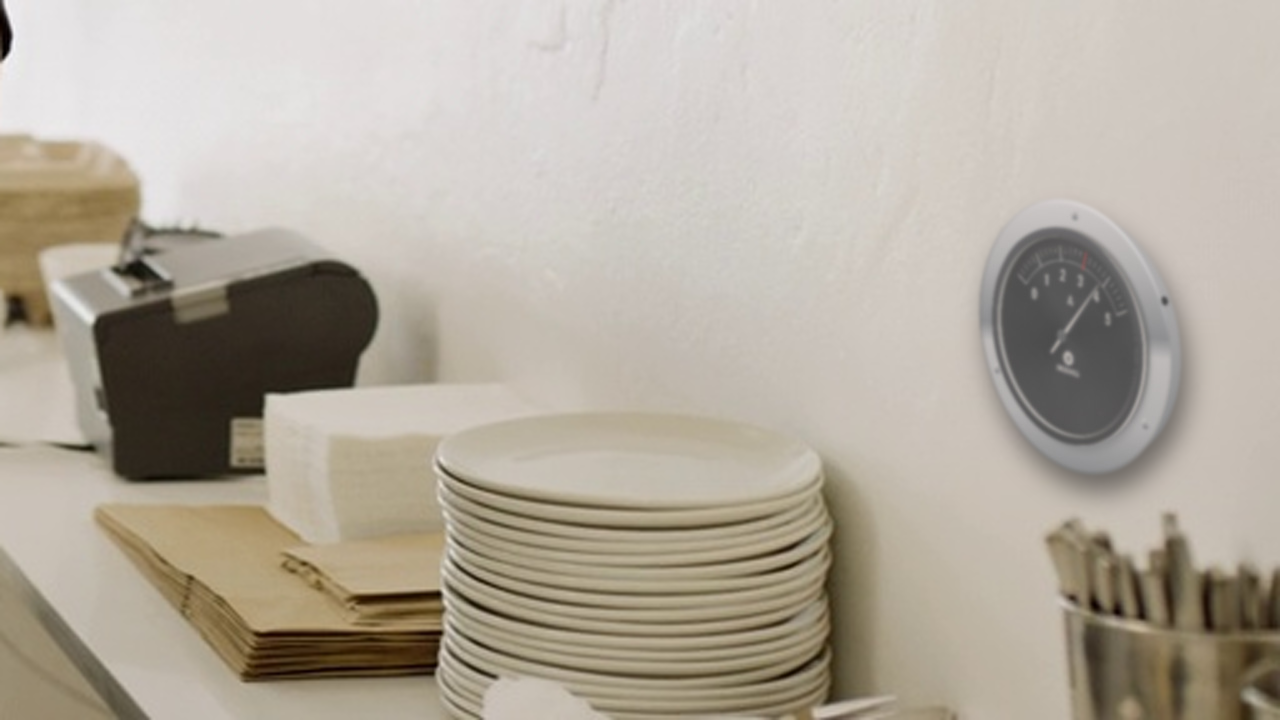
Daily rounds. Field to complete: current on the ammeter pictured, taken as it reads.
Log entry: 4 A
